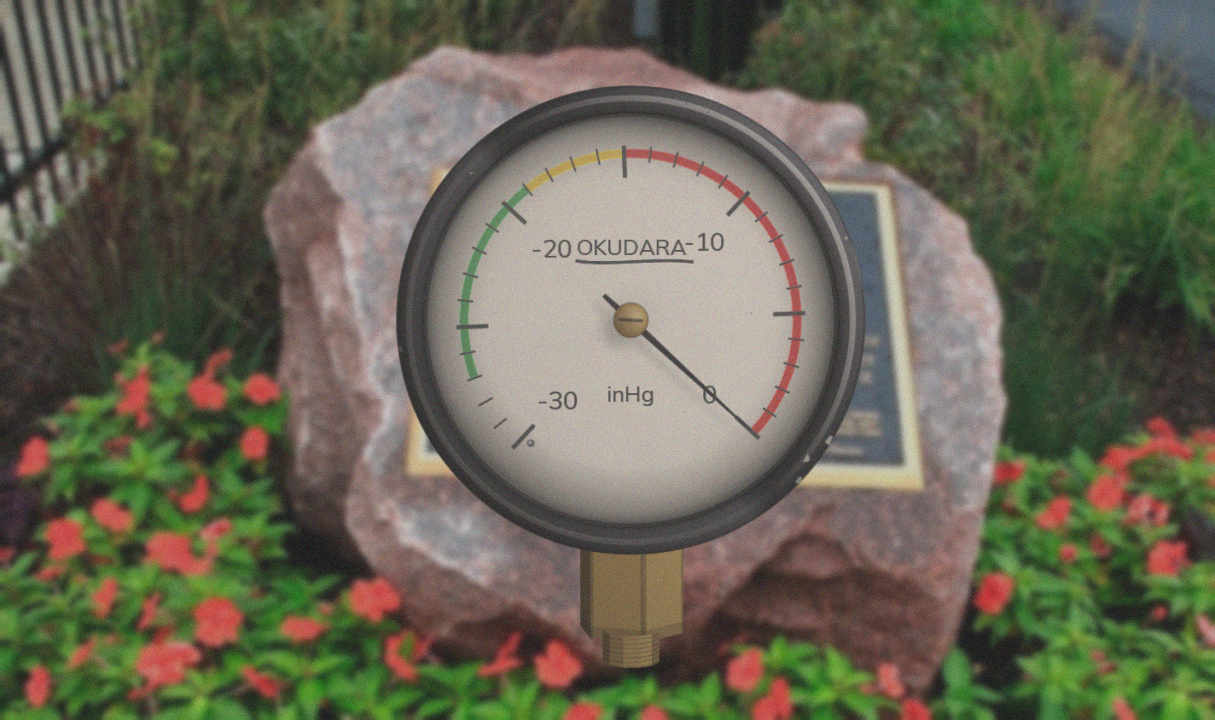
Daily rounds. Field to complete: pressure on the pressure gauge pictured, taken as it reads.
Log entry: 0 inHg
